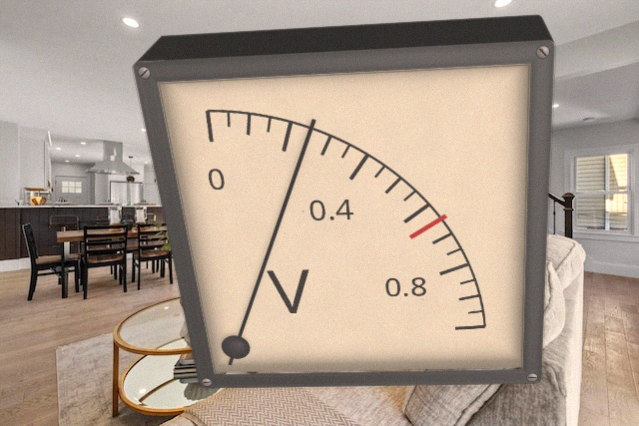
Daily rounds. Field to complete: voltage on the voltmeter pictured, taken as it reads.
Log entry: 0.25 V
